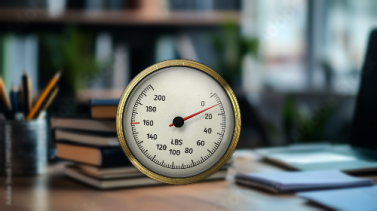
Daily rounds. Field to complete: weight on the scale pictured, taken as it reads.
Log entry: 10 lb
